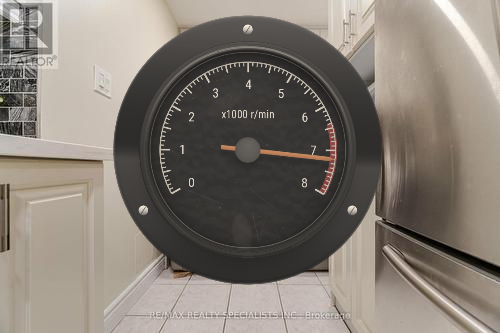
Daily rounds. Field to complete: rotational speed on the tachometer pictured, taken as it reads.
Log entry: 7200 rpm
